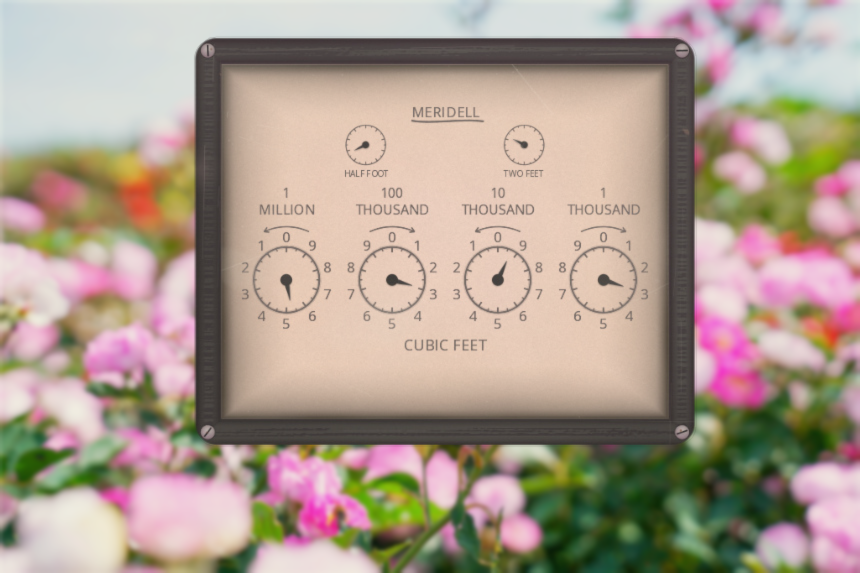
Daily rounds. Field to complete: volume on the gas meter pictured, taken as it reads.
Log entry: 529300 ft³
